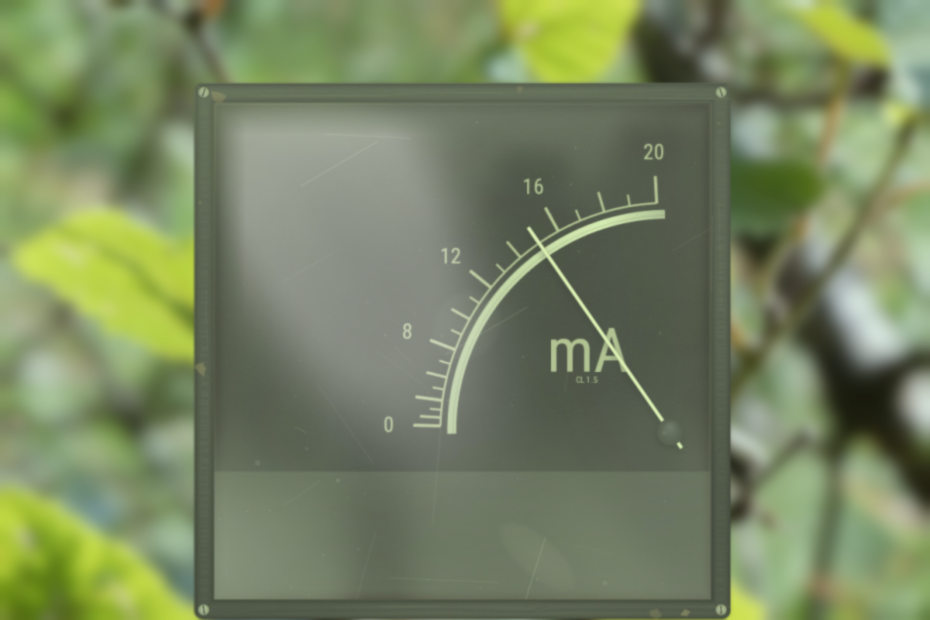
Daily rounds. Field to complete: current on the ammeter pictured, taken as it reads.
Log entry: 15 mA
